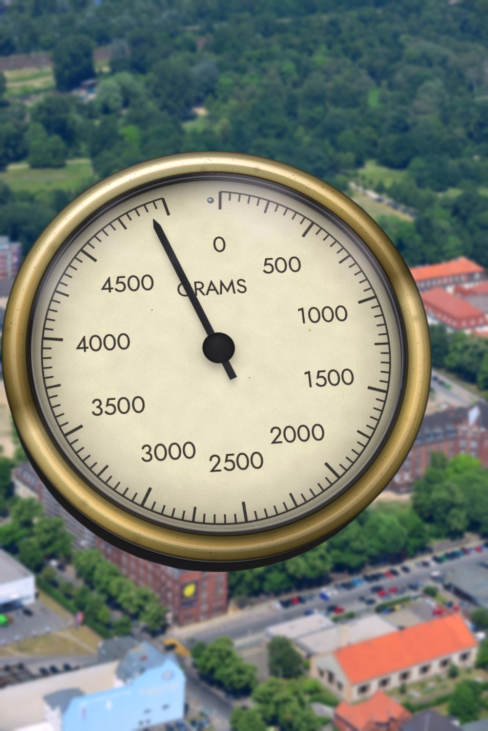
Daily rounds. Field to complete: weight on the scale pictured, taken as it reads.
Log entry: 4900 g
